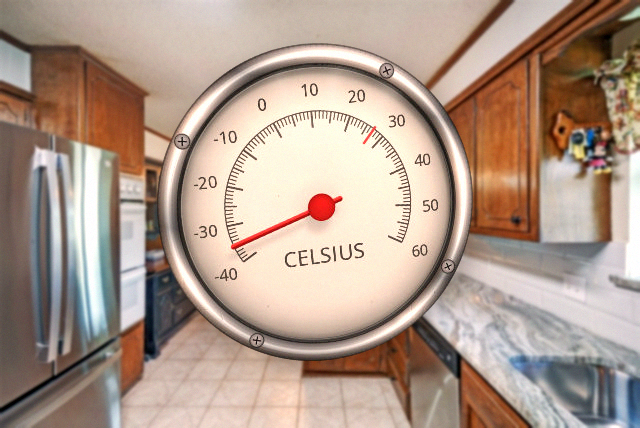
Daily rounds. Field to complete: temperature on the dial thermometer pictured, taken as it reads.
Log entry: -35 °C
